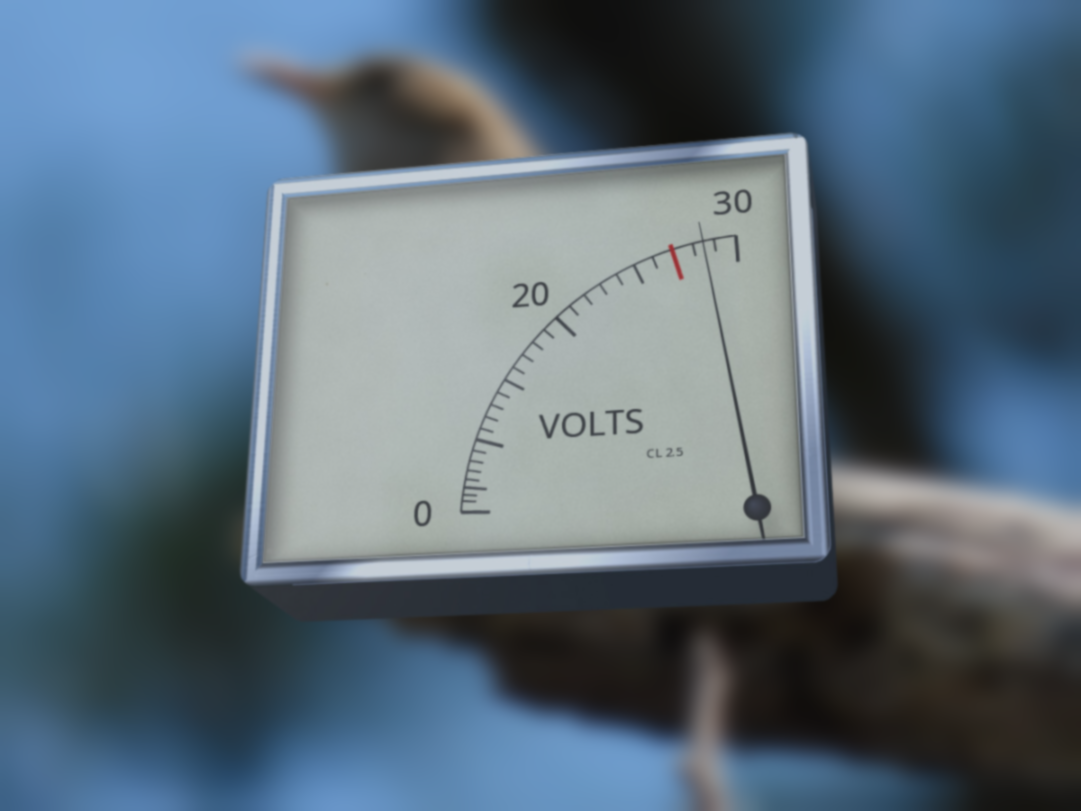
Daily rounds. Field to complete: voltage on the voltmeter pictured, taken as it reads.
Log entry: 28.5 V
